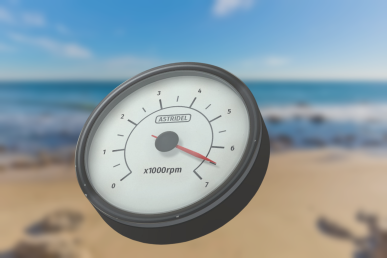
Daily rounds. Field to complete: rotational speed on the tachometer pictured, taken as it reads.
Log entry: 6500 rpm
